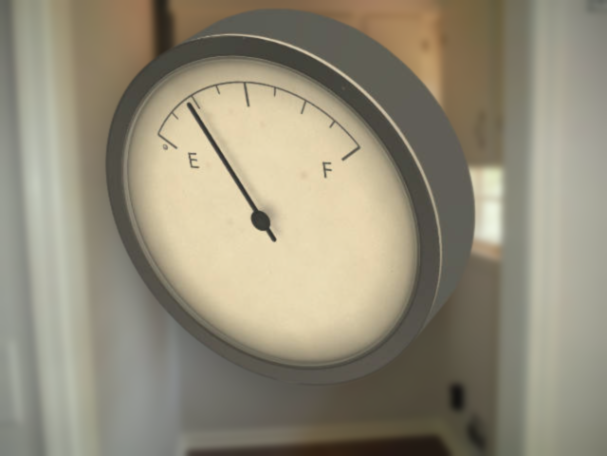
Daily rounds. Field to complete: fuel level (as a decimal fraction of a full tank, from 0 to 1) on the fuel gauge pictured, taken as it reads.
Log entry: 0.25
